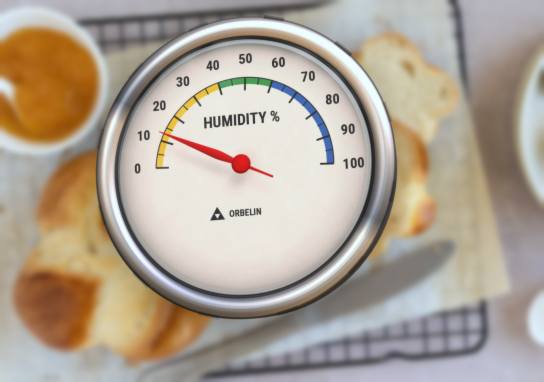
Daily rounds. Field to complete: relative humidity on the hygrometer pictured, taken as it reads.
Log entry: 12.5 %
